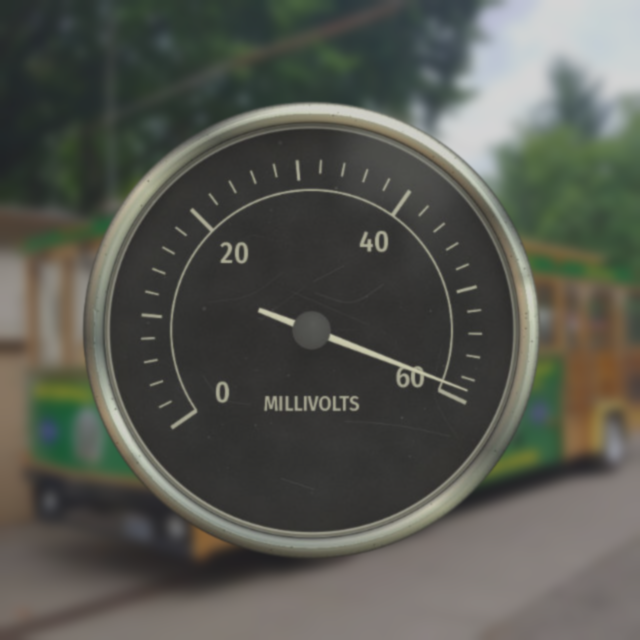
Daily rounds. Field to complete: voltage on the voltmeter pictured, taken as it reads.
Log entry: 59 mV
